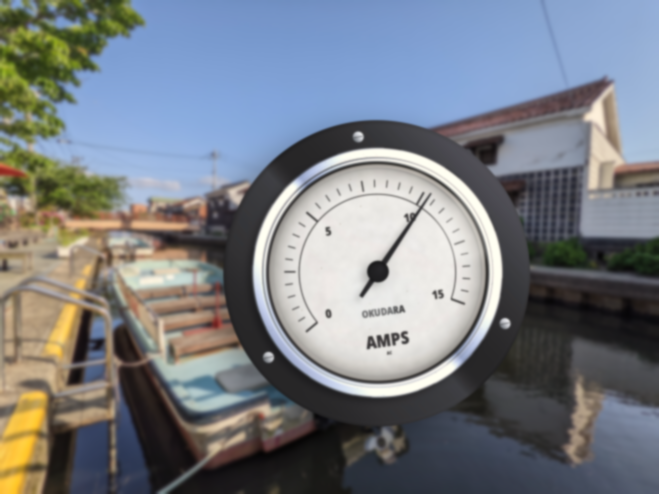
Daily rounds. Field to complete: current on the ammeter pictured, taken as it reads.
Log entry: 10.25 A
